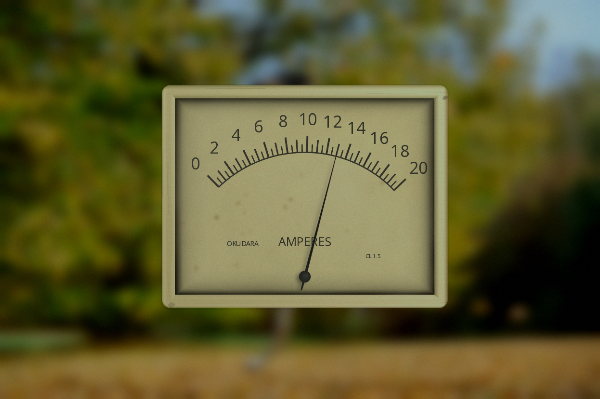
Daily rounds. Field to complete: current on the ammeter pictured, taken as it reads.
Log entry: 13 A
